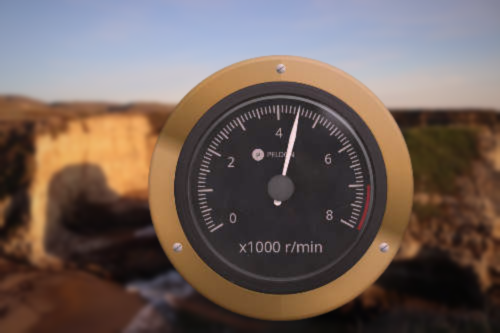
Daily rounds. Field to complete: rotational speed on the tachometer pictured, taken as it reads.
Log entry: 4500 rpm
